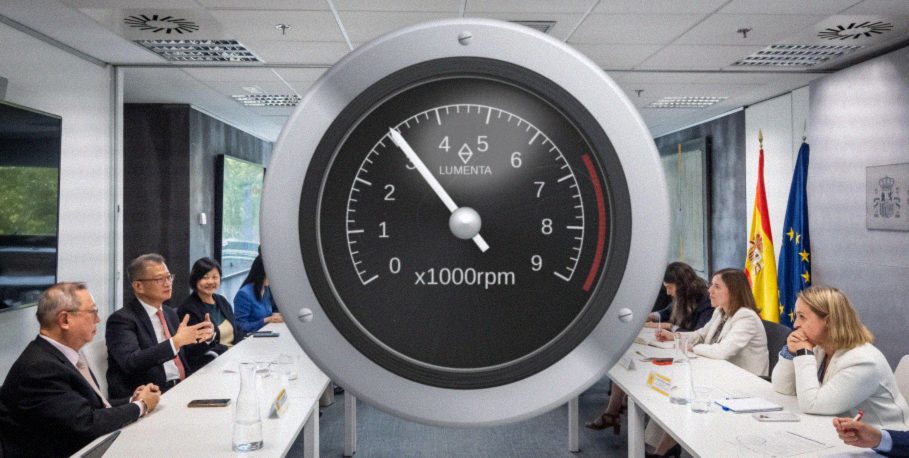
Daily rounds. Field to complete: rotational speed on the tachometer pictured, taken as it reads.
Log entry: 3100 rpm
